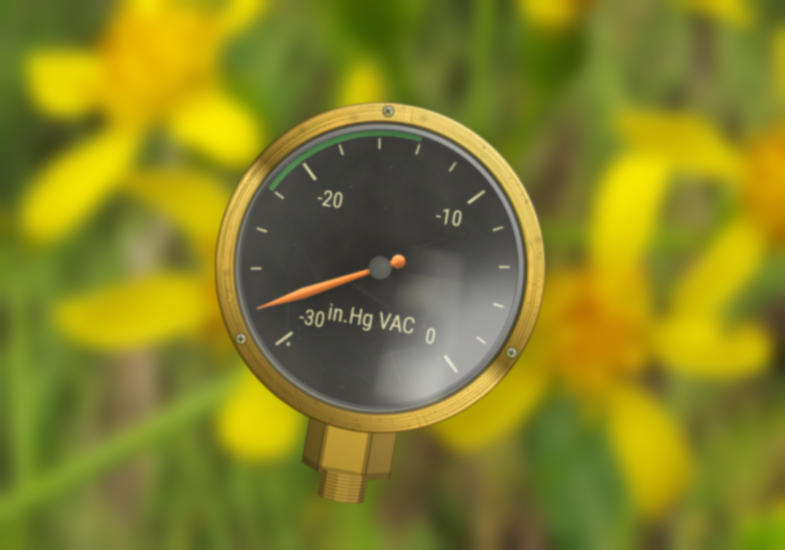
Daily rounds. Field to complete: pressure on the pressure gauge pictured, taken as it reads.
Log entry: -28 inHg
